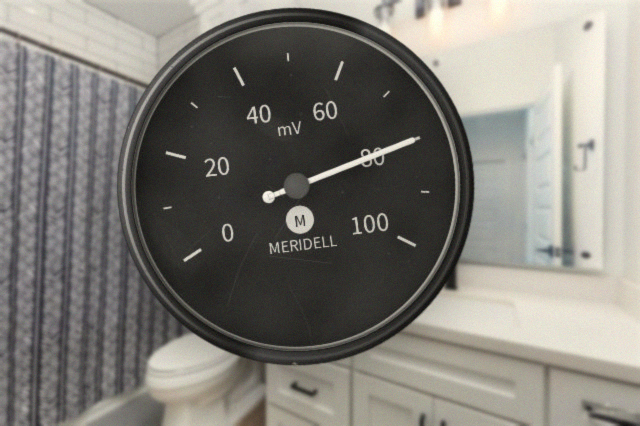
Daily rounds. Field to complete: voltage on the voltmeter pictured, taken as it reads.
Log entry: 80 mV
